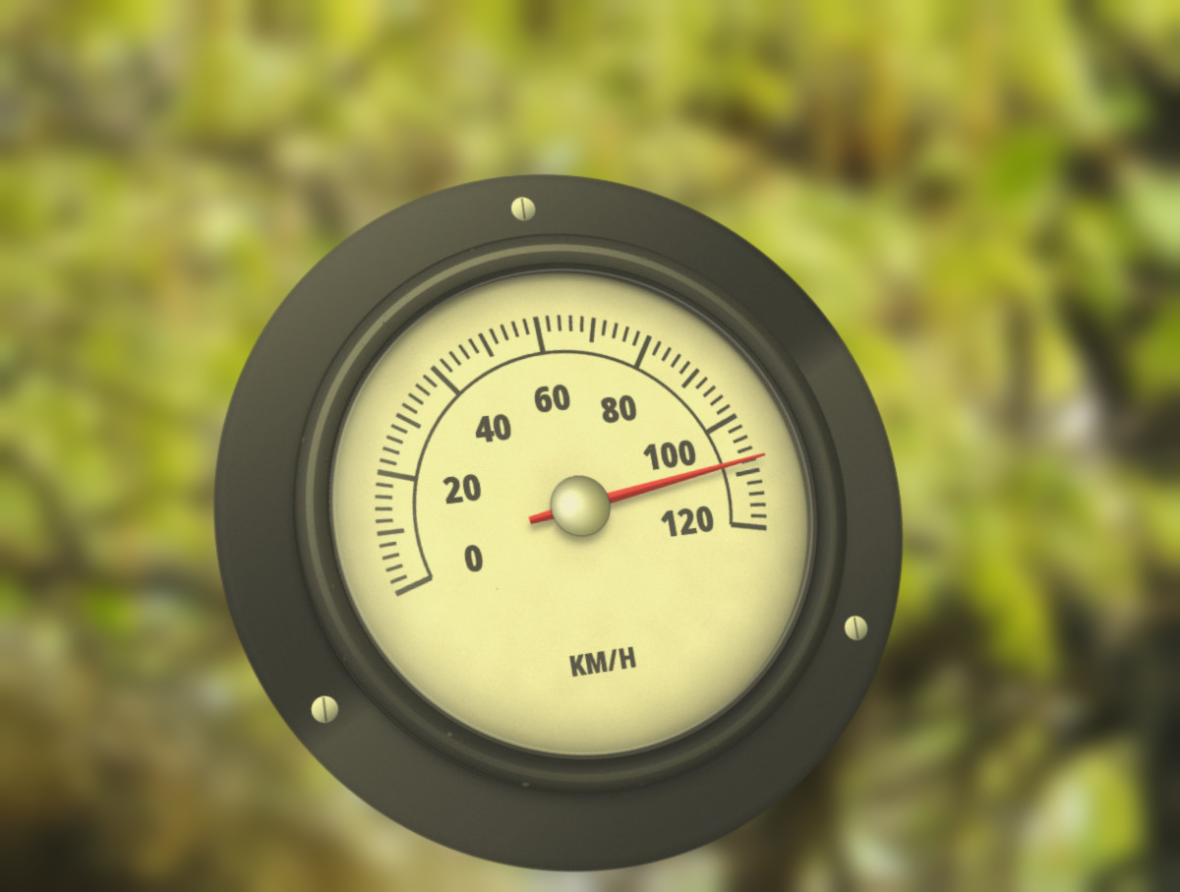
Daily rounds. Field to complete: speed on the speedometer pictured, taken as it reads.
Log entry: 108 km/h
